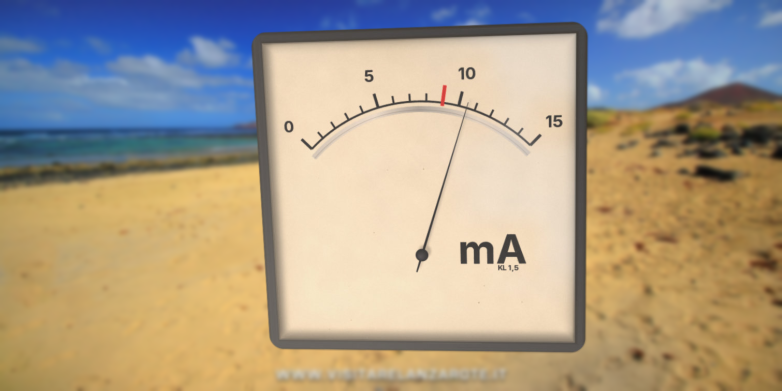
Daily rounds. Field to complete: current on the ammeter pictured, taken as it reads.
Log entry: 10.5 mA
